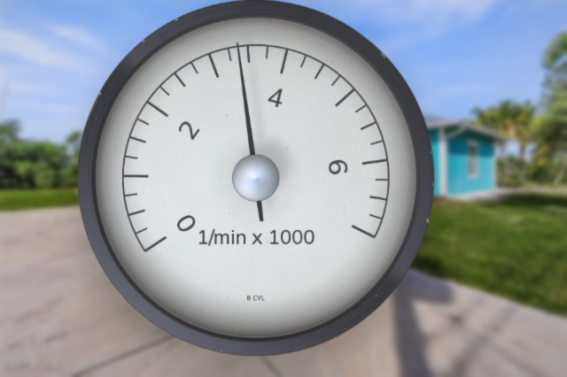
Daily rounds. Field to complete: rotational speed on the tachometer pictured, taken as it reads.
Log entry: 3375 rpm
